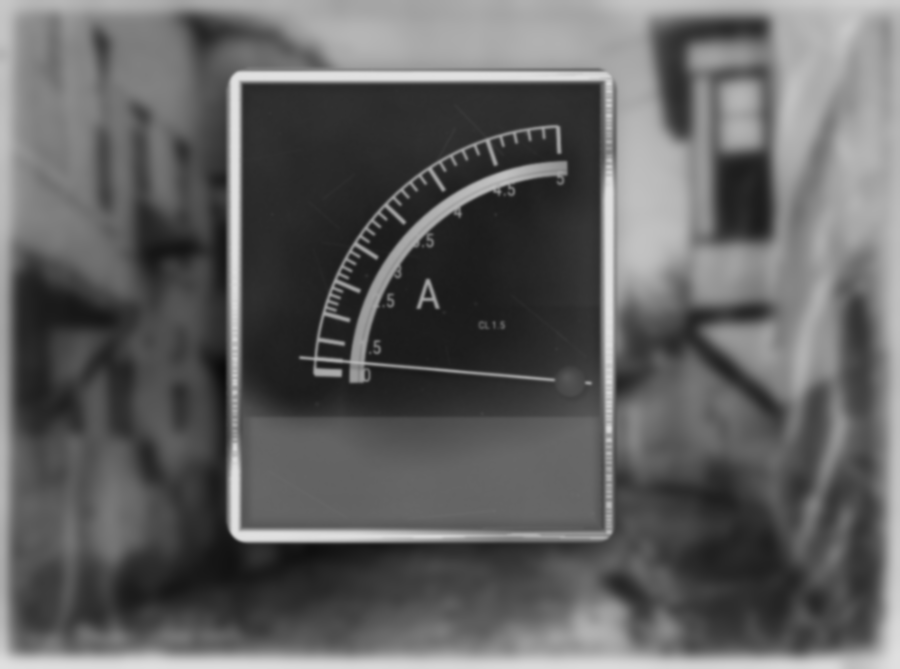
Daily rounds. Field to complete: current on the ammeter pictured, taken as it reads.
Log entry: 1 A
